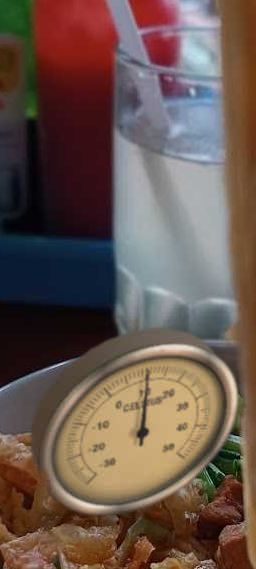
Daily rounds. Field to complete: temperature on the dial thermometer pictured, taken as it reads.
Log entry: 10 °C
